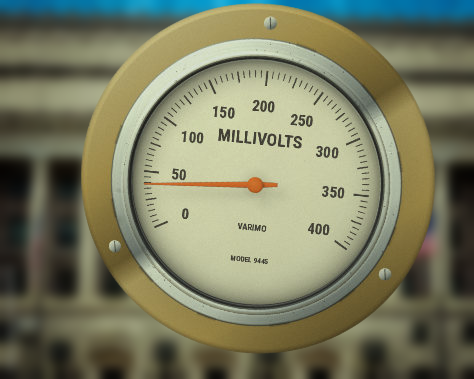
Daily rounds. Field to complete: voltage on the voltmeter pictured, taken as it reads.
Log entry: 40 mV
